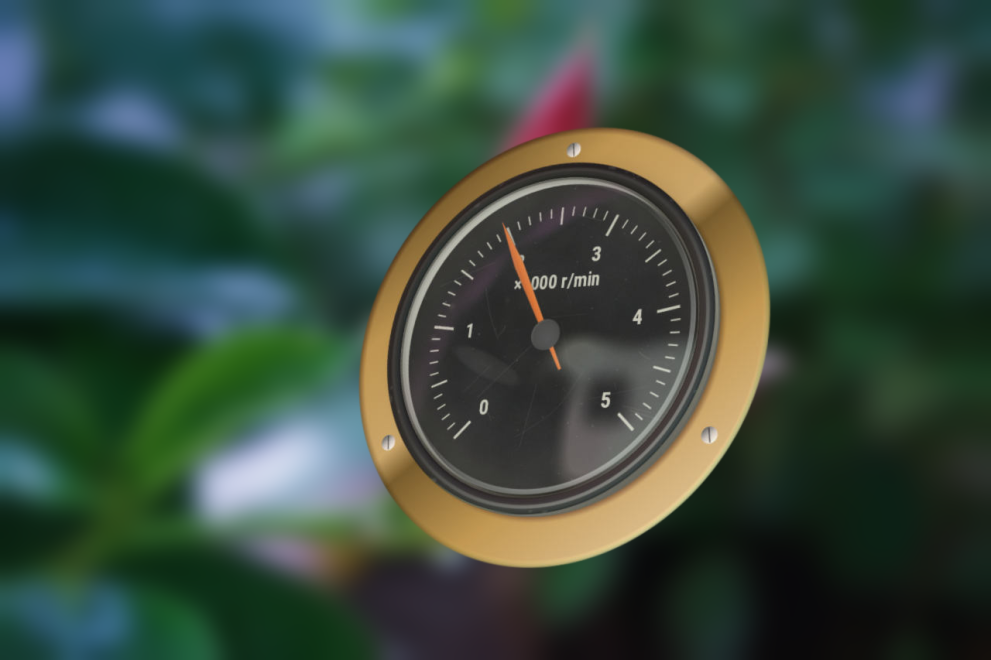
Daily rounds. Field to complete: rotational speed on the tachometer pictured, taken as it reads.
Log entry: 2000 rpm
